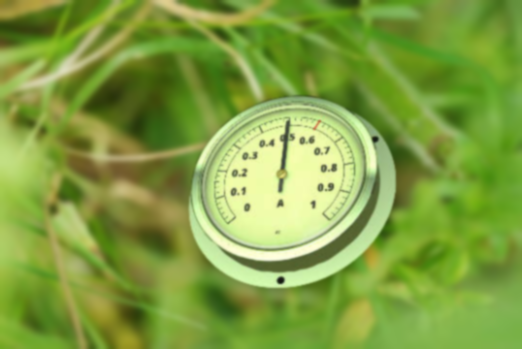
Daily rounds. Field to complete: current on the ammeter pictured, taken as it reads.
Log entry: 0.5 A
